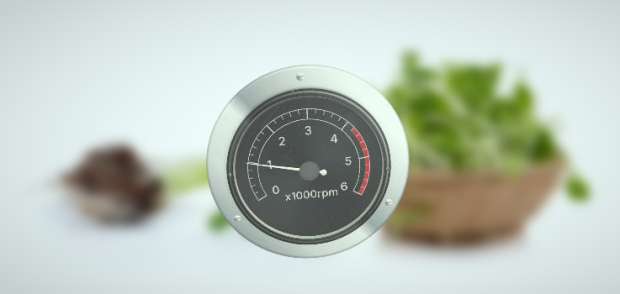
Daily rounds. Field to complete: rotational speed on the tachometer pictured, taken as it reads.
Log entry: 1000 rpm
